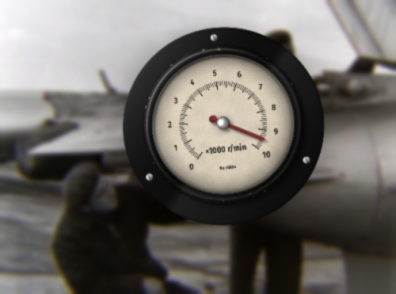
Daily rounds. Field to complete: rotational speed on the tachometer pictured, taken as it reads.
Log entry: 9500 rpm
